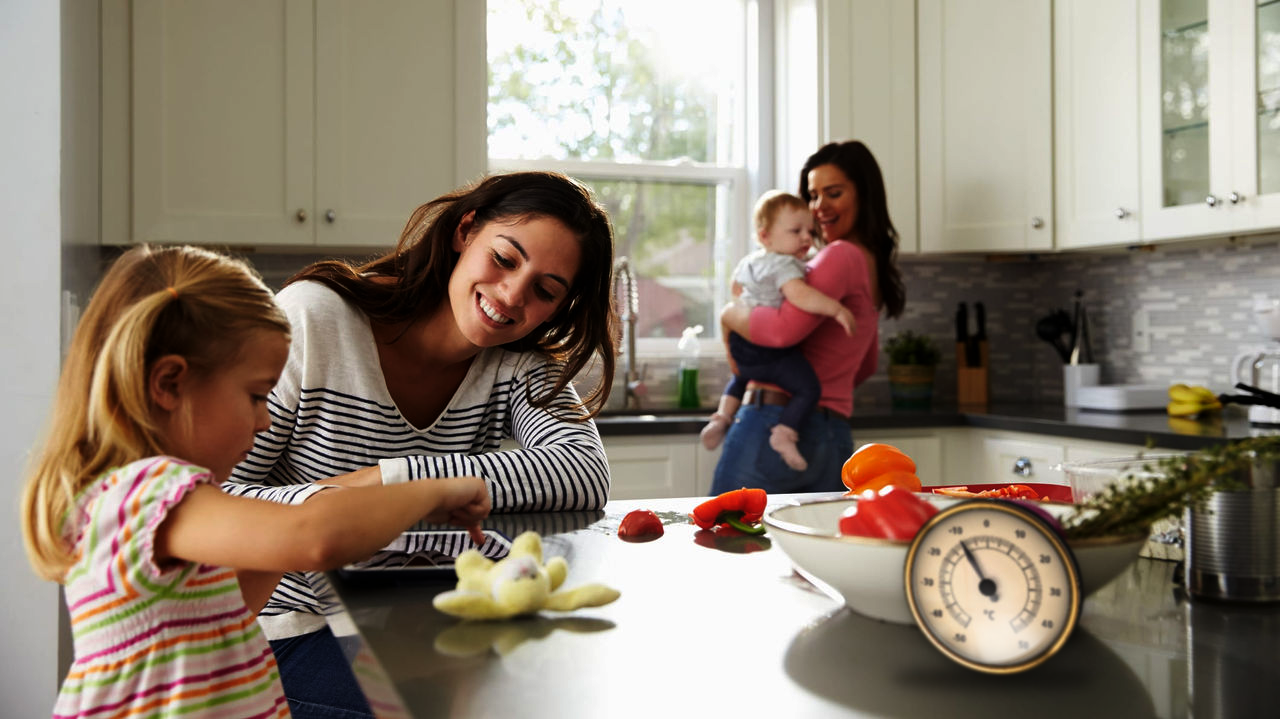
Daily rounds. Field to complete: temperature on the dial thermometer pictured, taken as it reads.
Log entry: -10 °C
